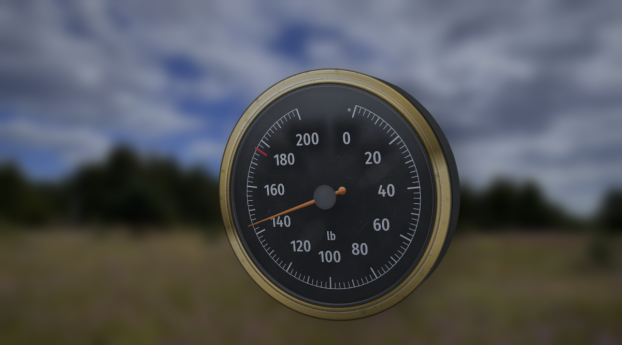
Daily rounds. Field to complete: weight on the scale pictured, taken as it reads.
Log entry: 144 lb
